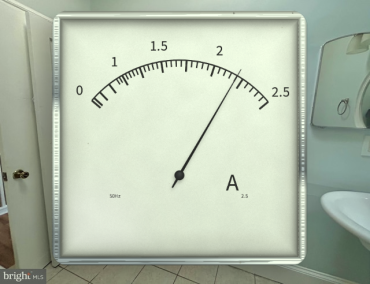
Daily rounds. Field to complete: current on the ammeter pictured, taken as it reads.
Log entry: 2.2 A
